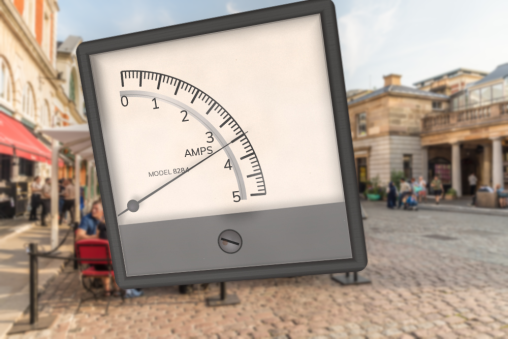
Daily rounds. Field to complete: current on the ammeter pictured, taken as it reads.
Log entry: 3.5 A
